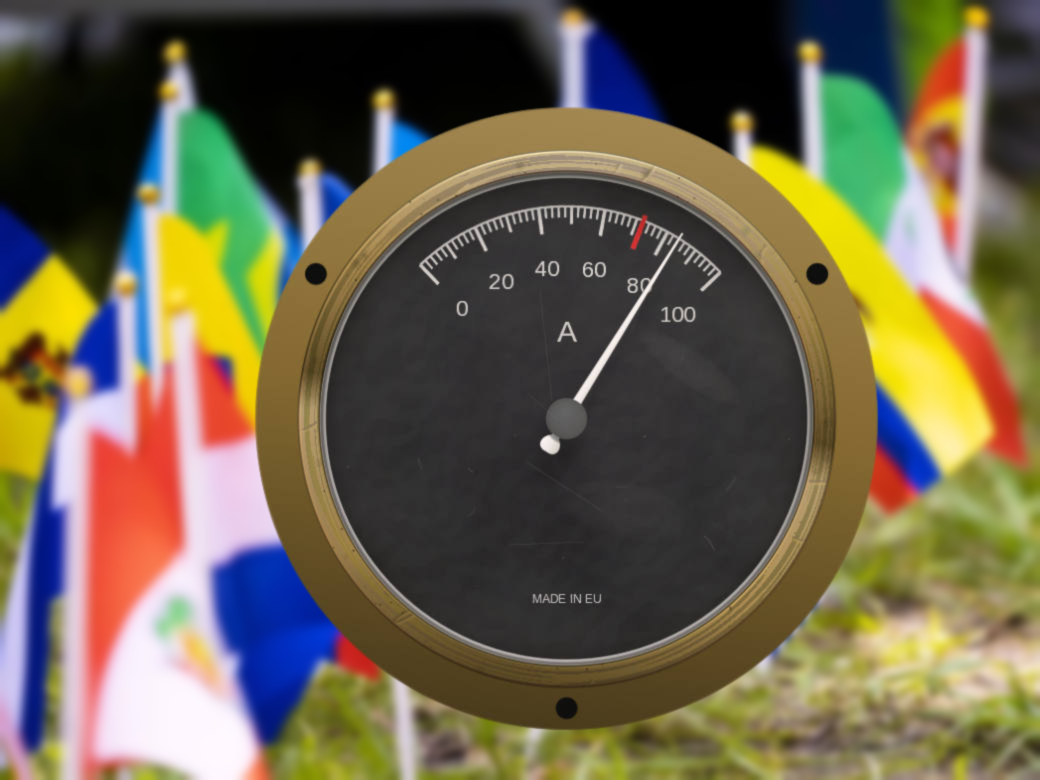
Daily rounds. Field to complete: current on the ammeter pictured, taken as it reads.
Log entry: 84 A
